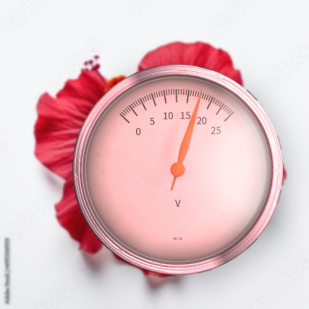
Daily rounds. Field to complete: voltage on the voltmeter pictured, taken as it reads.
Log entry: 17.5 V
